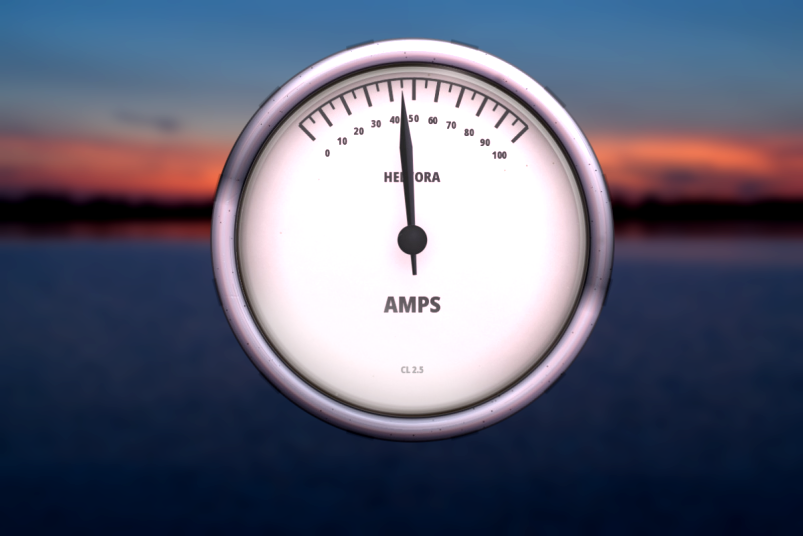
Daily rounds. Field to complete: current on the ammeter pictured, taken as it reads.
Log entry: 45 A
